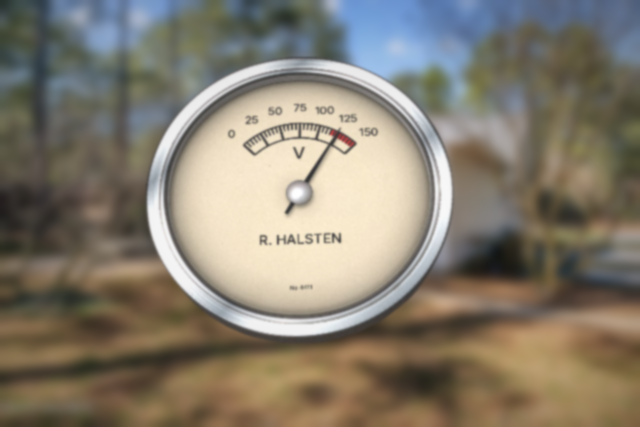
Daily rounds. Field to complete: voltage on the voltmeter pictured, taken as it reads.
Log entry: 125 V
